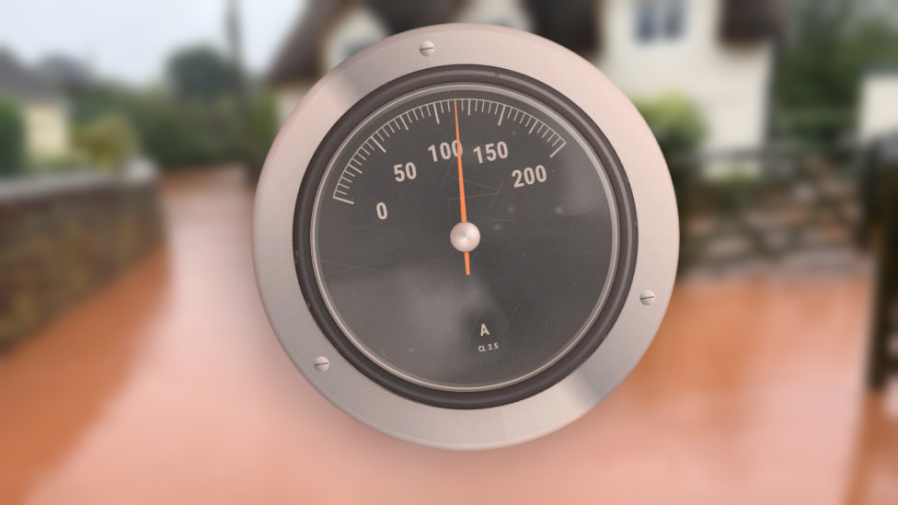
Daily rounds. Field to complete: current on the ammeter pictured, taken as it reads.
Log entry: 115 A
